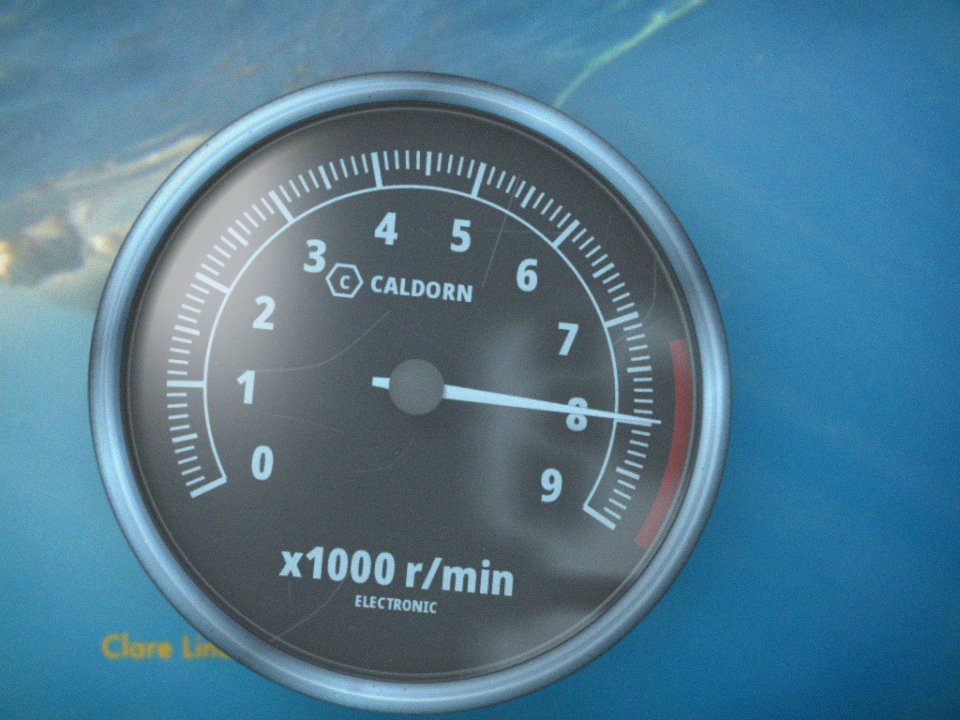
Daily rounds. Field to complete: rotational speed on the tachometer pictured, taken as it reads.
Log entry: 8000 rpm
